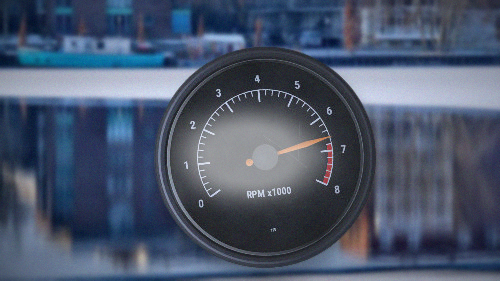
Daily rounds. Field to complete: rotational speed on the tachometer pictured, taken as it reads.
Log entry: 6600 rpm
